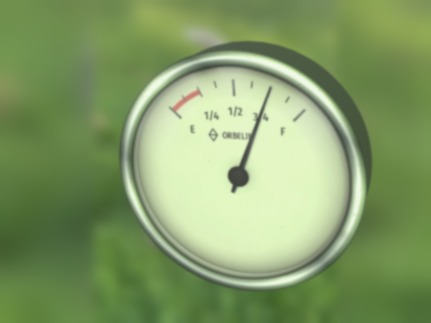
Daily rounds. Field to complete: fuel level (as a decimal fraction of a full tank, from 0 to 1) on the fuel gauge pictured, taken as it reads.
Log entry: 0.75
